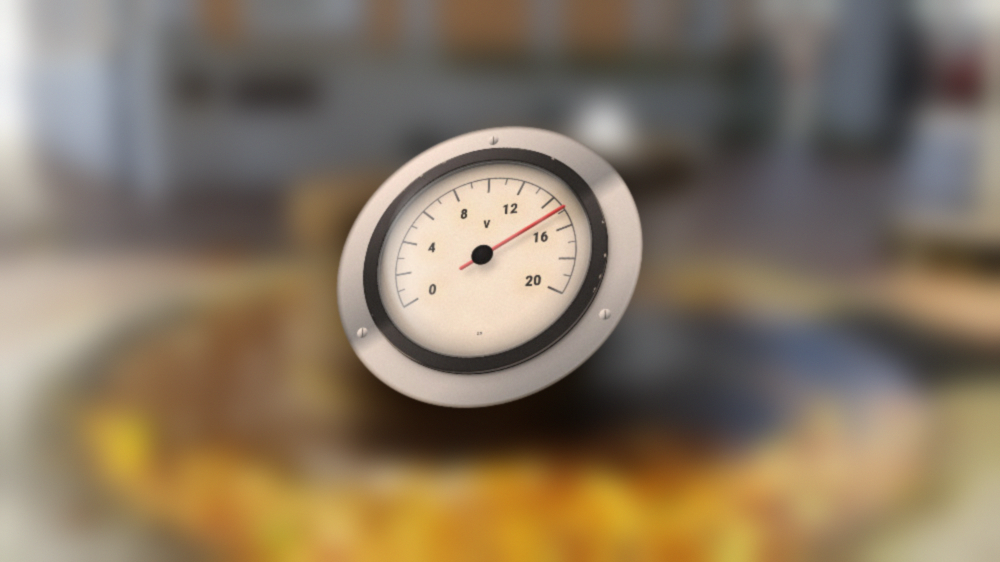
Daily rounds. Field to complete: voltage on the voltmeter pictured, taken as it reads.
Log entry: 15 V
